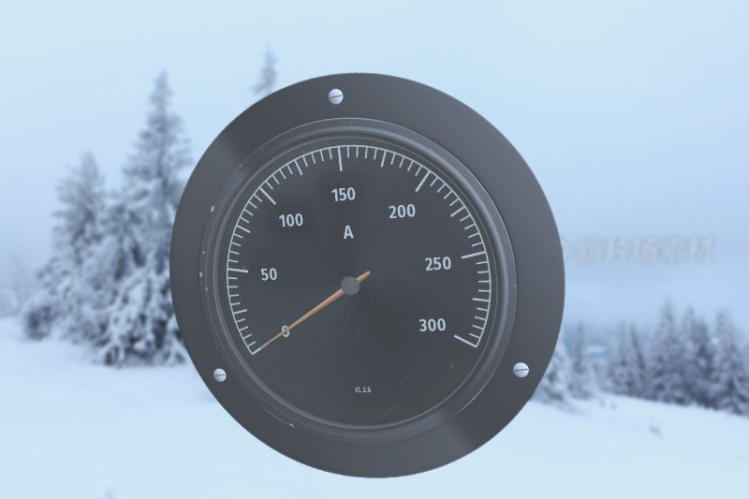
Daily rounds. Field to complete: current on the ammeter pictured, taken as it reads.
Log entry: 0 A
